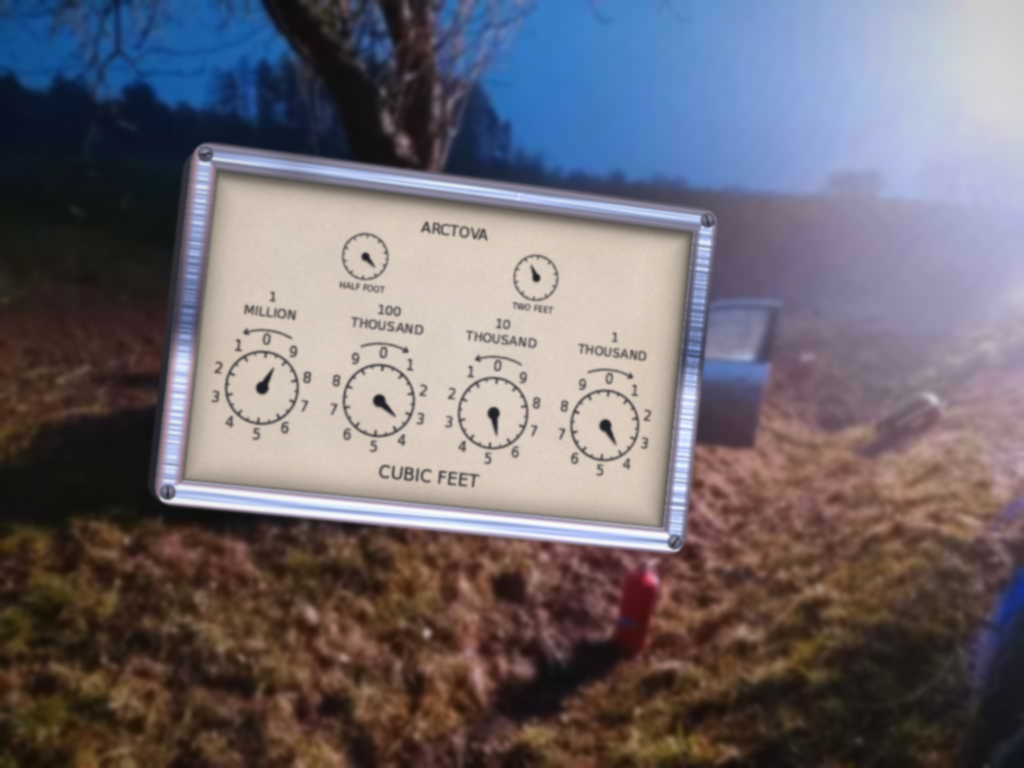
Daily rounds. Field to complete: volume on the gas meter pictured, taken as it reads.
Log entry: 935400 ft³
